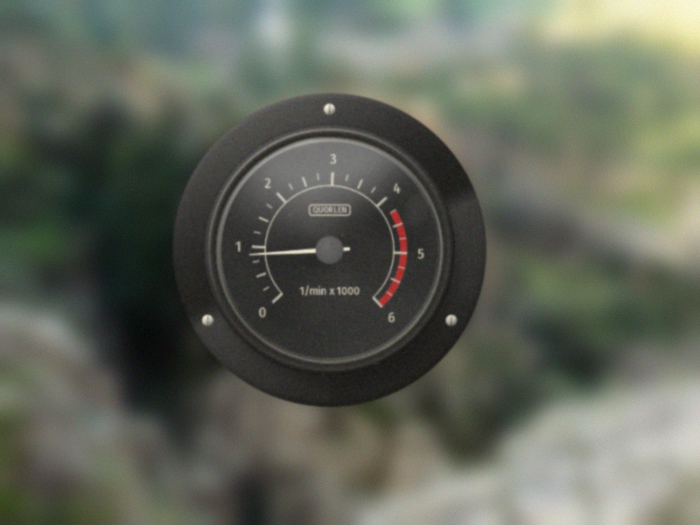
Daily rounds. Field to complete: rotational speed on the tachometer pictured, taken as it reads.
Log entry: 875 rpm
